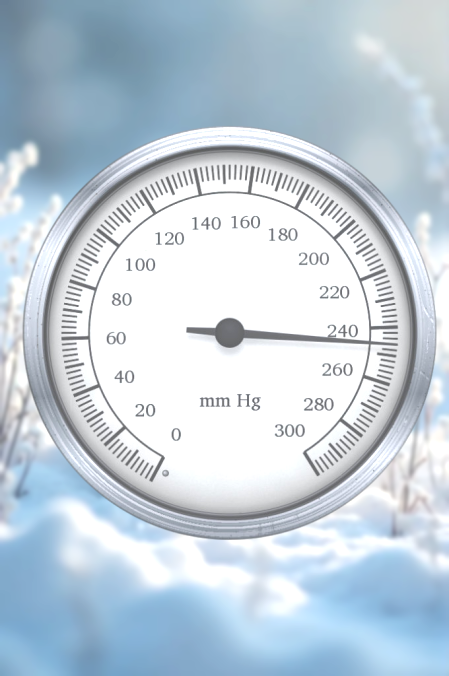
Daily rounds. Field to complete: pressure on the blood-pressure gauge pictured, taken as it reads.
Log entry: 246 mmHg
